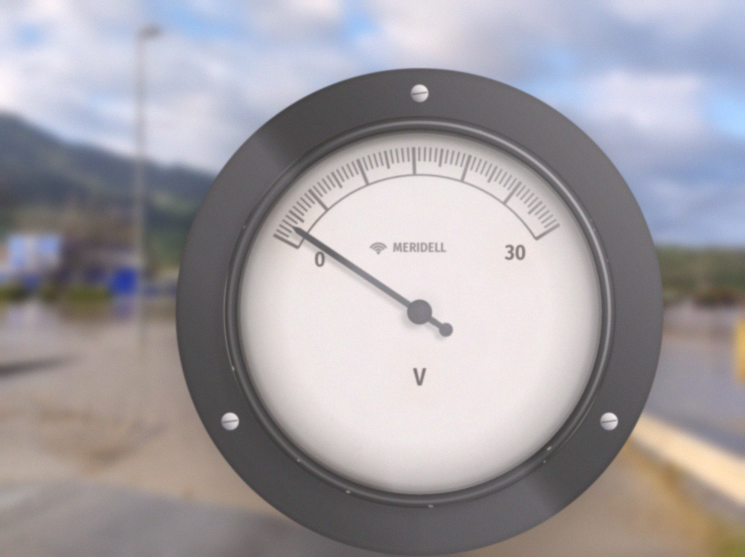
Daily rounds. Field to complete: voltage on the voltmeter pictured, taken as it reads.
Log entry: 1.5 V
